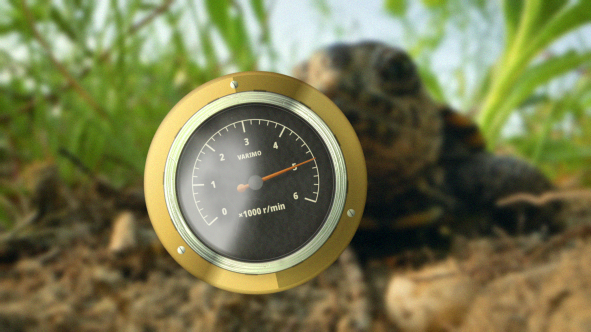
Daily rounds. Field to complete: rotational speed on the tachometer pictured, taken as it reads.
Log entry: 5000 rpm
